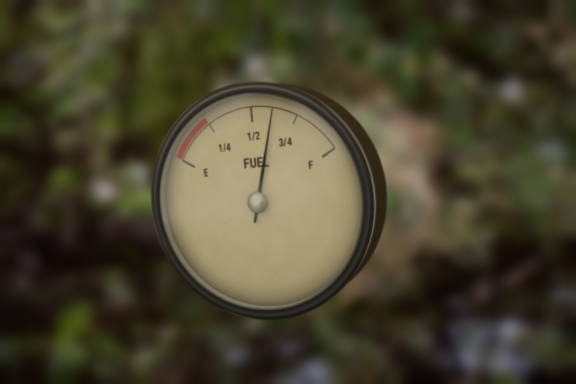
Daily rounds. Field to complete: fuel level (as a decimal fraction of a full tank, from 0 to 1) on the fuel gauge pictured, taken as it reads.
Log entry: 0.625
